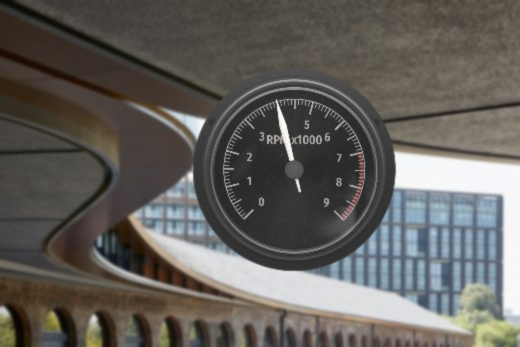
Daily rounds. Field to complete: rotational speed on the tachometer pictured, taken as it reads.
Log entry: 4000 rpm
